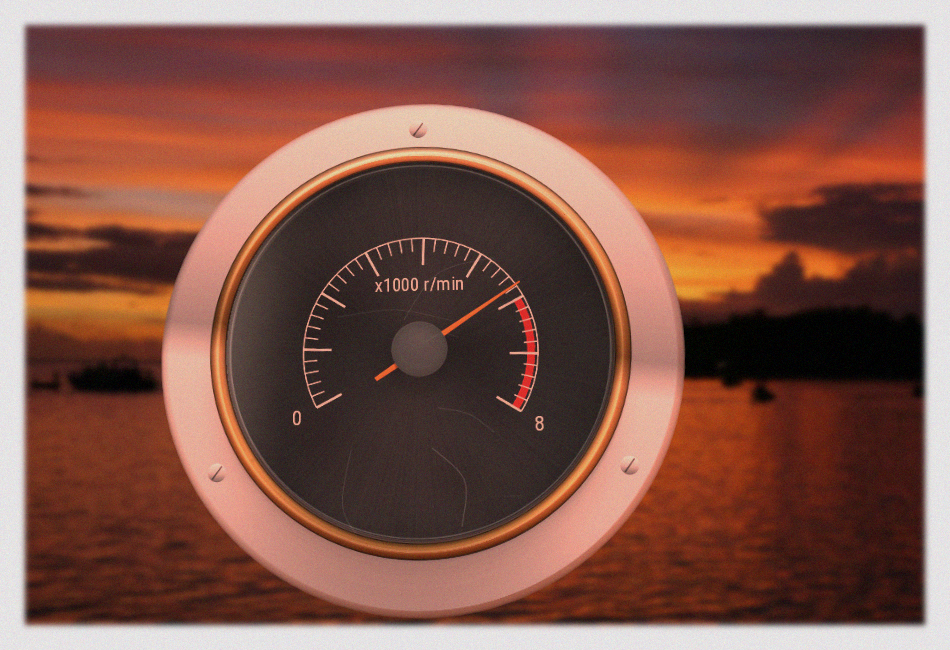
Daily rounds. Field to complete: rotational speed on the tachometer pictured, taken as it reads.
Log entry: 5800 rpm
